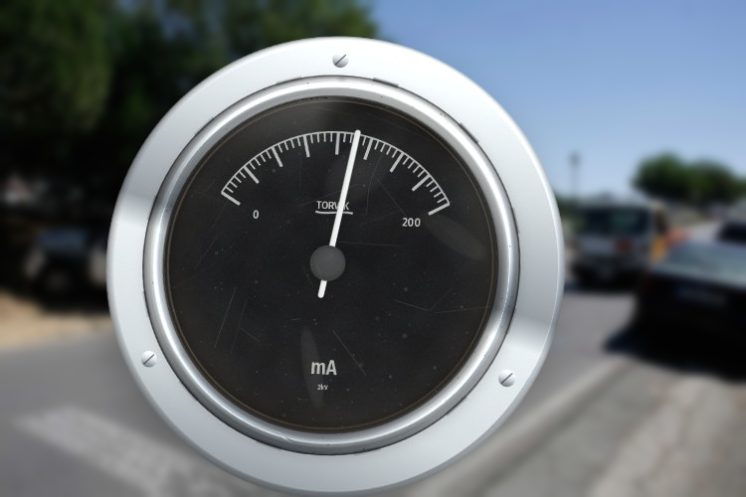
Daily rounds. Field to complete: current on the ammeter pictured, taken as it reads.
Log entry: 115 mA
